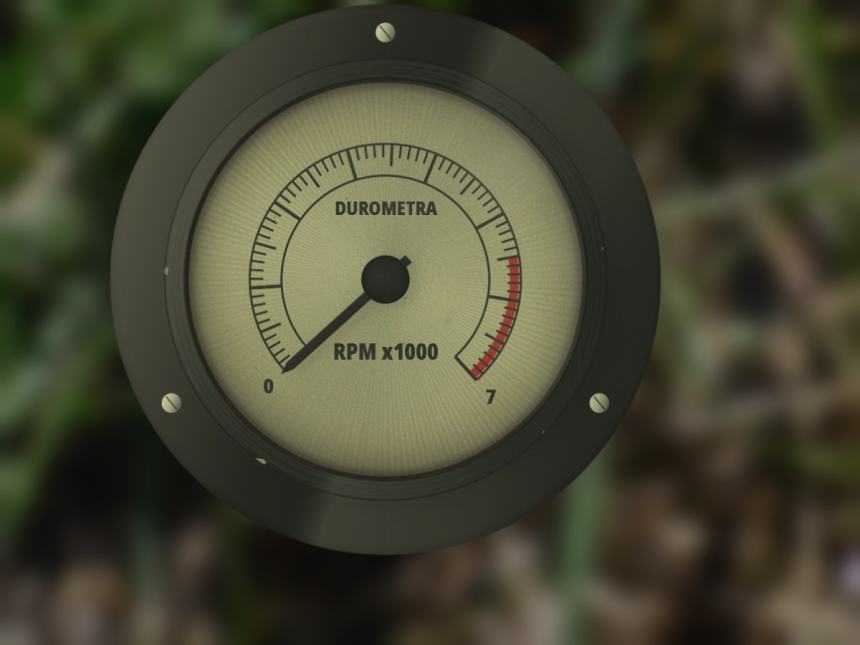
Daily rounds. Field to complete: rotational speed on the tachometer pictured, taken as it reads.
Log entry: 0 rpm
